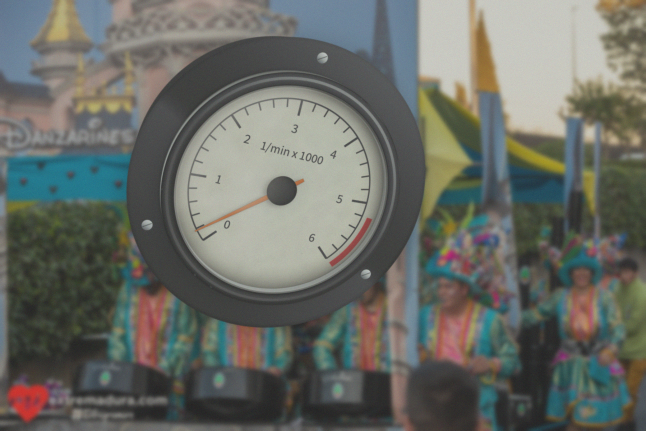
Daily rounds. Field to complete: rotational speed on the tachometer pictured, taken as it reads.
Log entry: 200 rpm
